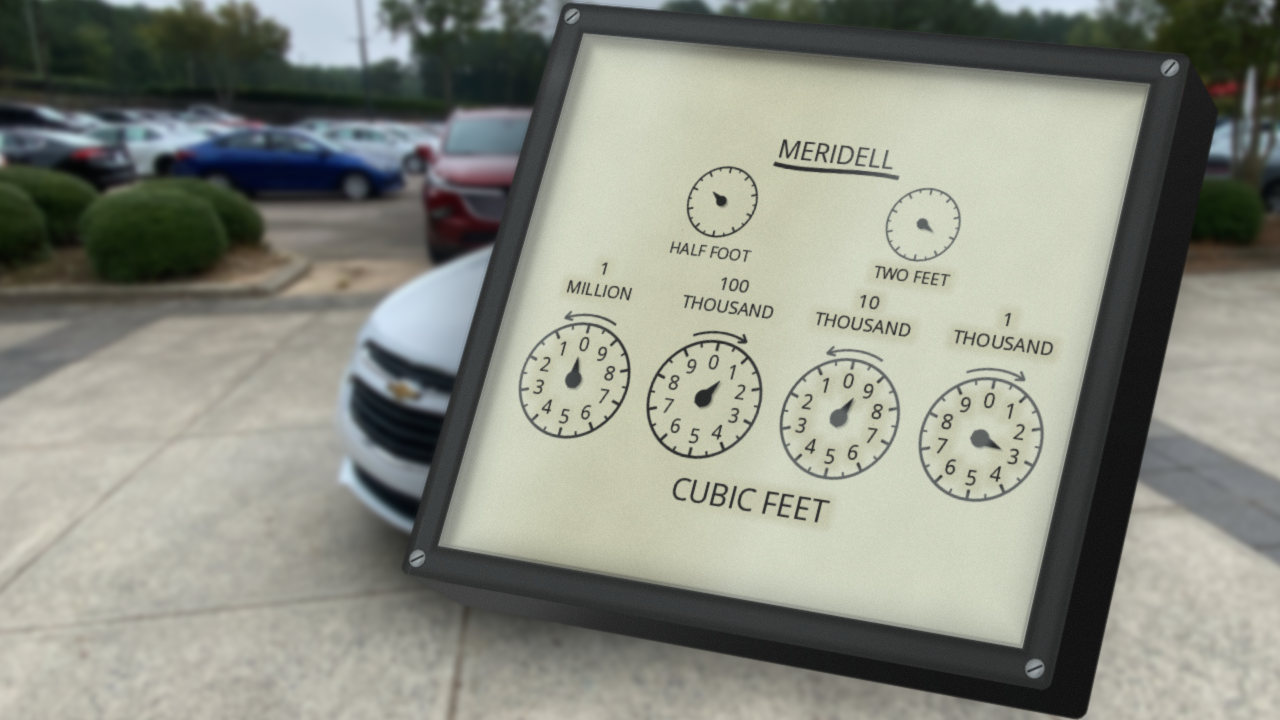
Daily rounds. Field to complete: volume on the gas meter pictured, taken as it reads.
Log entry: 9300 ft³
